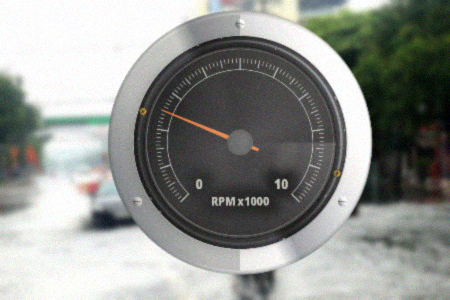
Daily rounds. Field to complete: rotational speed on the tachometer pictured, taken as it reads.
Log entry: 2500 rpm
